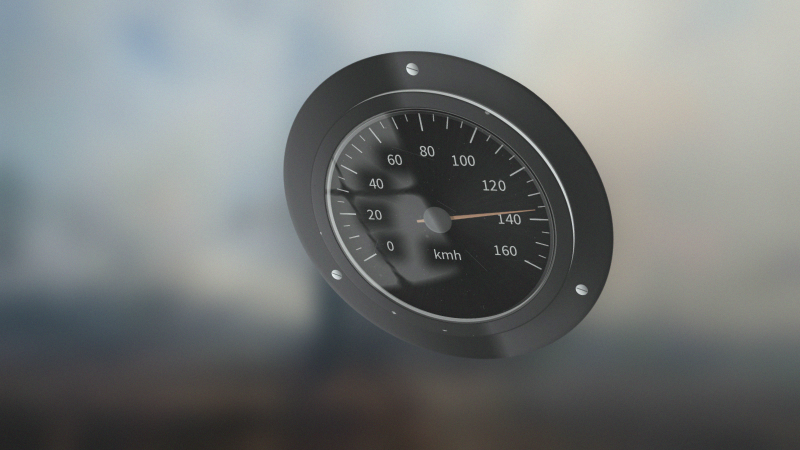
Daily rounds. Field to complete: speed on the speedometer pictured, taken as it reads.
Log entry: 135 km/h
